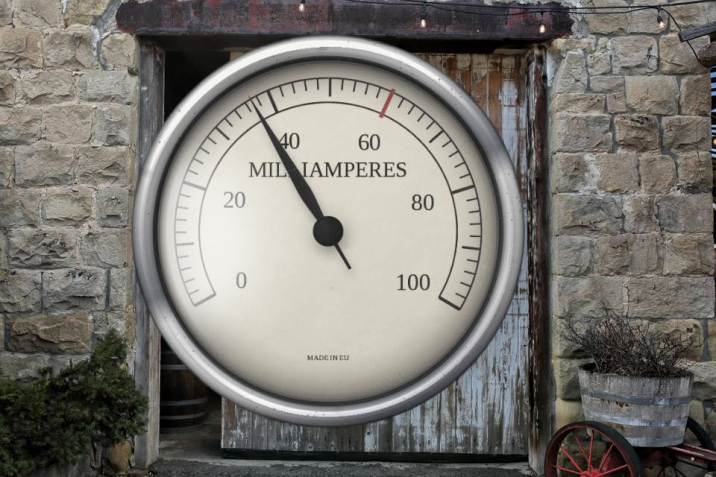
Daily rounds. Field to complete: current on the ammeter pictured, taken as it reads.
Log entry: 37 mA
